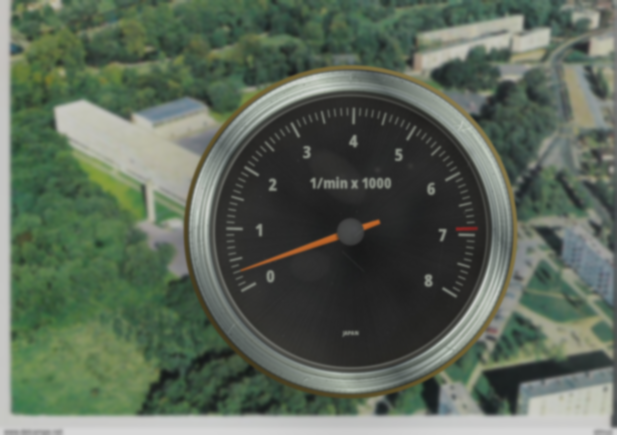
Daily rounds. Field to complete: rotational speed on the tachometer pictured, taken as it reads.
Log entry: 300 rpm
